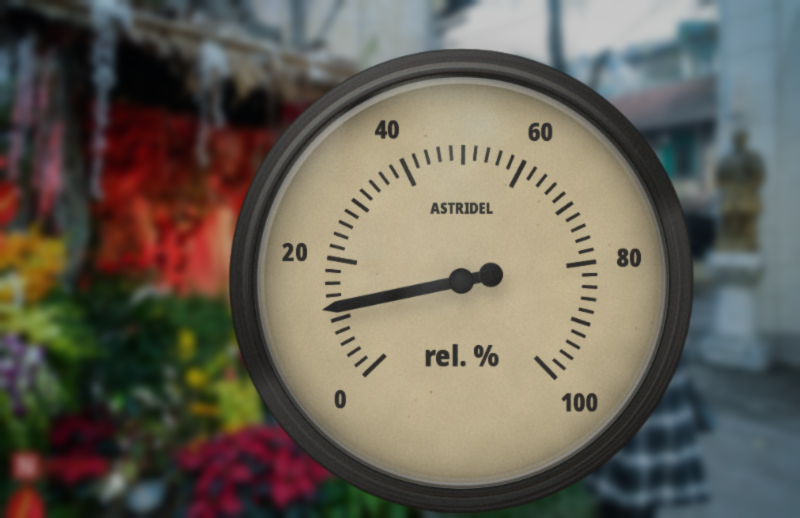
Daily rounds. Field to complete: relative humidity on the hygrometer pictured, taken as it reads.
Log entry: 12 %
